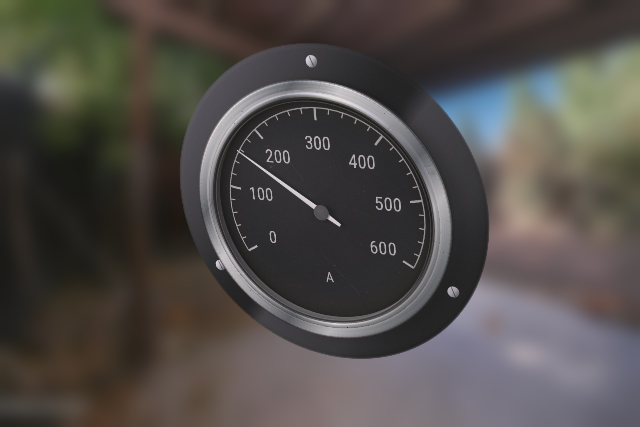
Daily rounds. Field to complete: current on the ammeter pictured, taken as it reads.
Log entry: 160 A
